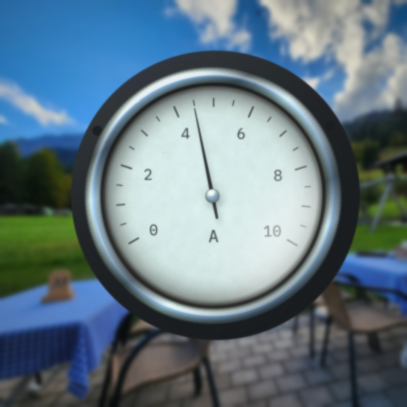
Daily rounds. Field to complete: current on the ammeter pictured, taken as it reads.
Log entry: 4.5 A
